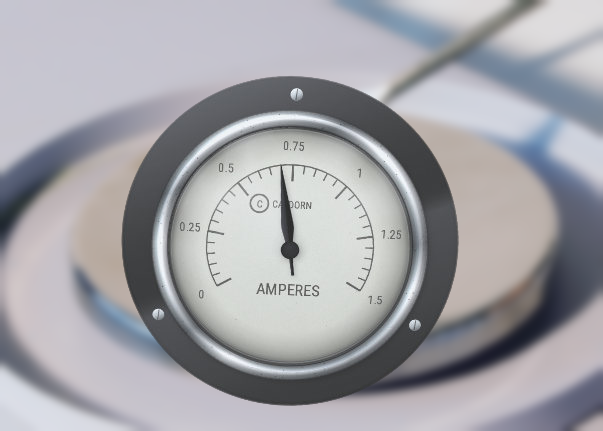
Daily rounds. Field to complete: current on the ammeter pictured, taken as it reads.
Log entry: 0.7 A
